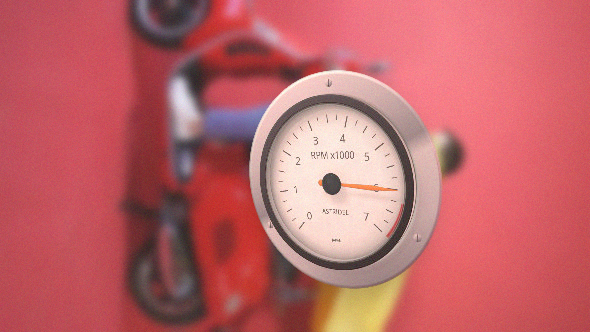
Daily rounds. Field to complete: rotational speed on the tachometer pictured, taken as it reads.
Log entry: 6000 rpm
